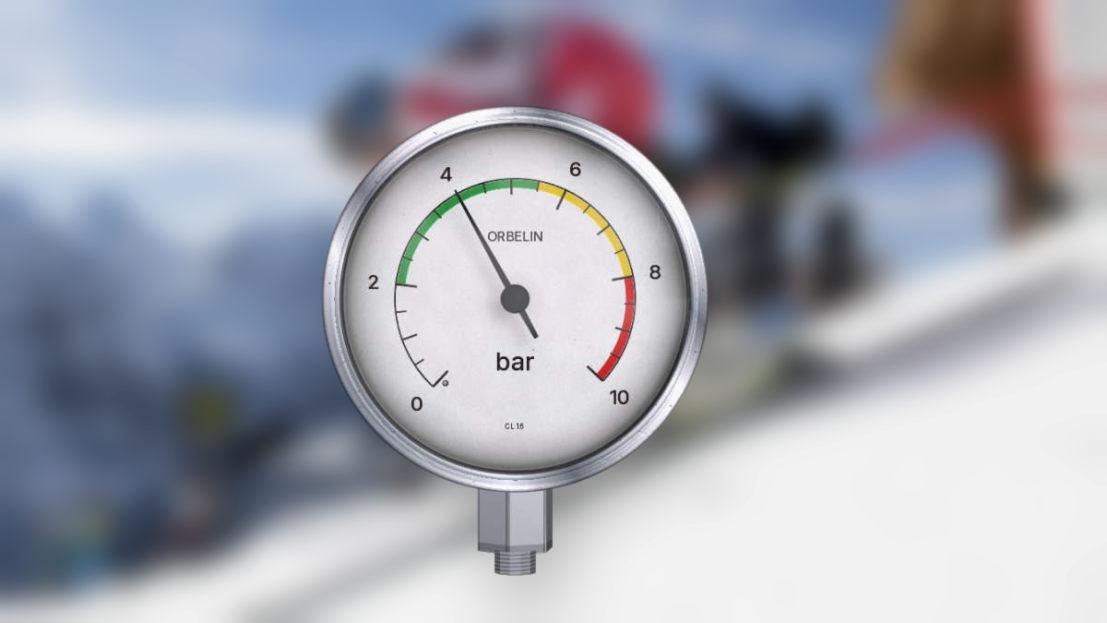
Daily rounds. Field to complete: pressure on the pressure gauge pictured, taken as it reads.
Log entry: 4 bar
